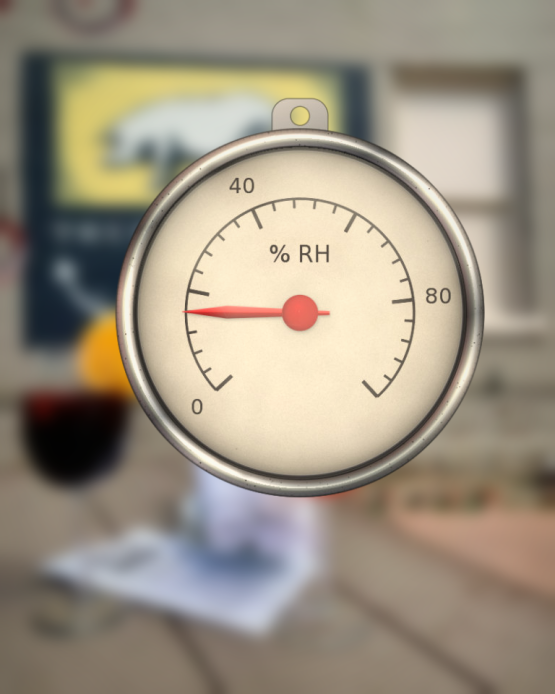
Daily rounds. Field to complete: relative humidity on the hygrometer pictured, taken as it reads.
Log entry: 16 %
